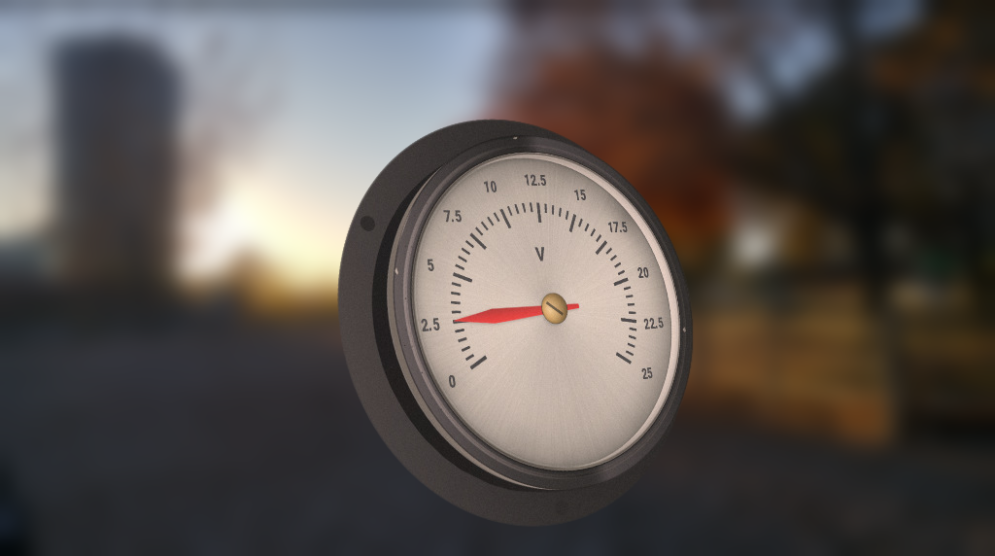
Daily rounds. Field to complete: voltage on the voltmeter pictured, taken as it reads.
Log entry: 2.5 V
